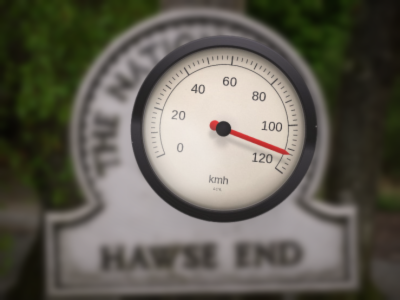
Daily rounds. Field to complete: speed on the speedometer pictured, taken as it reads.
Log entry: 112 km/h
